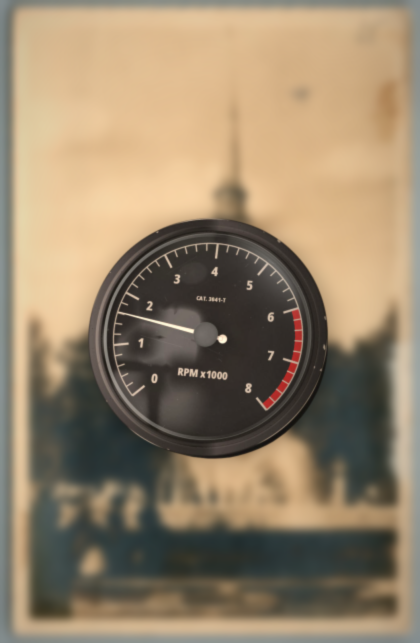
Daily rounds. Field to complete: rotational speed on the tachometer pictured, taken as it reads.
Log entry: 1600 rpm
